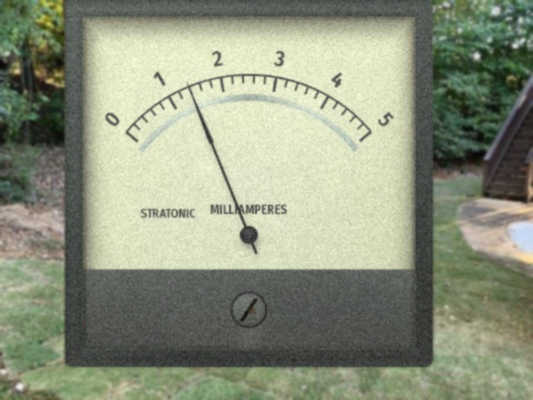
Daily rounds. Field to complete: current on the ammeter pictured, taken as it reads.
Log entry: 1.4 mA
